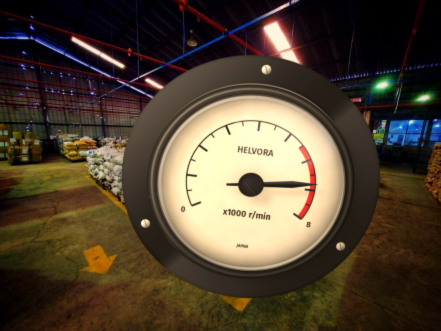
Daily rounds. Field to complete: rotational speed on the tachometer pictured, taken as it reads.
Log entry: 6750 rpm
